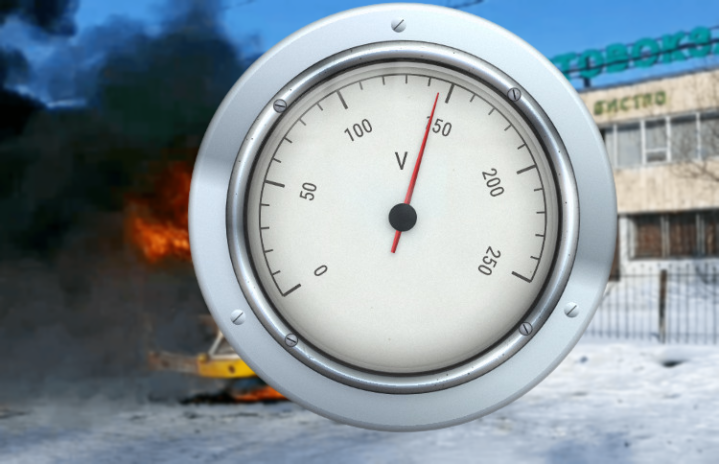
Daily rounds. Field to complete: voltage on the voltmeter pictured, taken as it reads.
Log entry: 145 V
